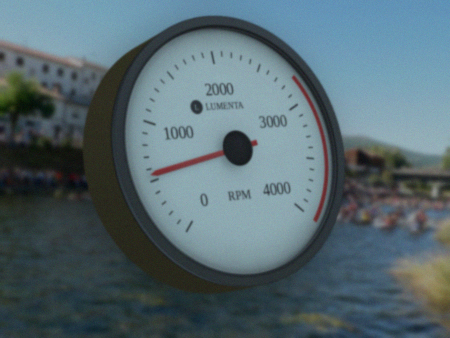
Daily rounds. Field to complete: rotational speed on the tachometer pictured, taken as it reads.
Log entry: 550 rpm
